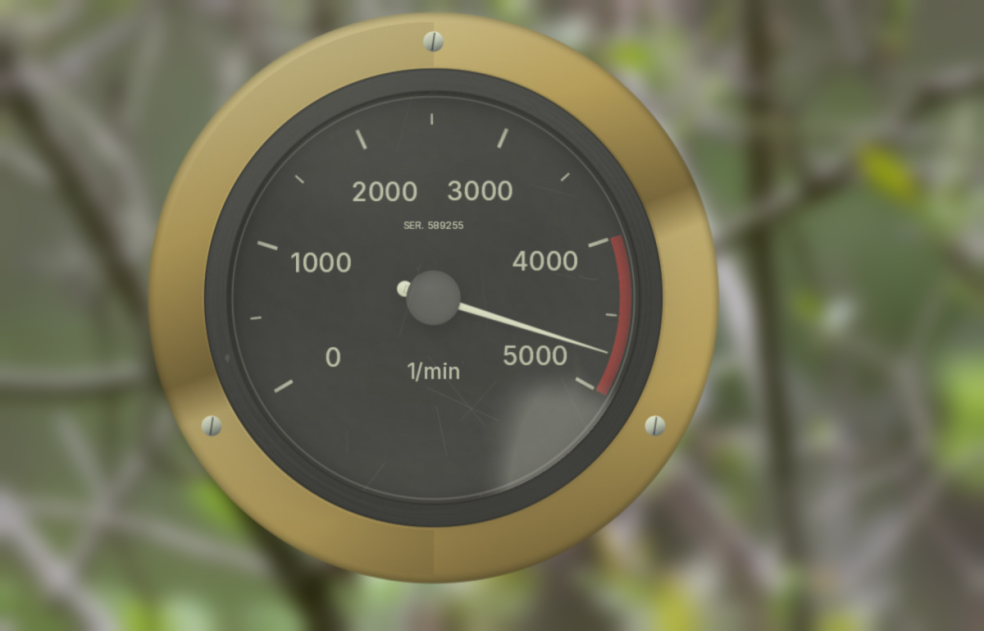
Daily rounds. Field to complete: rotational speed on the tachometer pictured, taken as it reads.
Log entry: 4750 rpm
